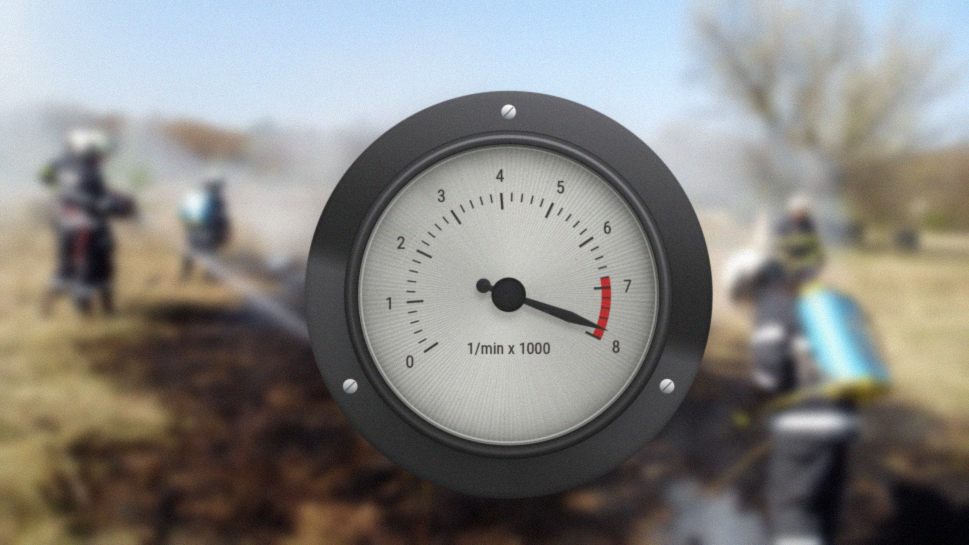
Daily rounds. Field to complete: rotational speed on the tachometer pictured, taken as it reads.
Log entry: 7800 rpm
